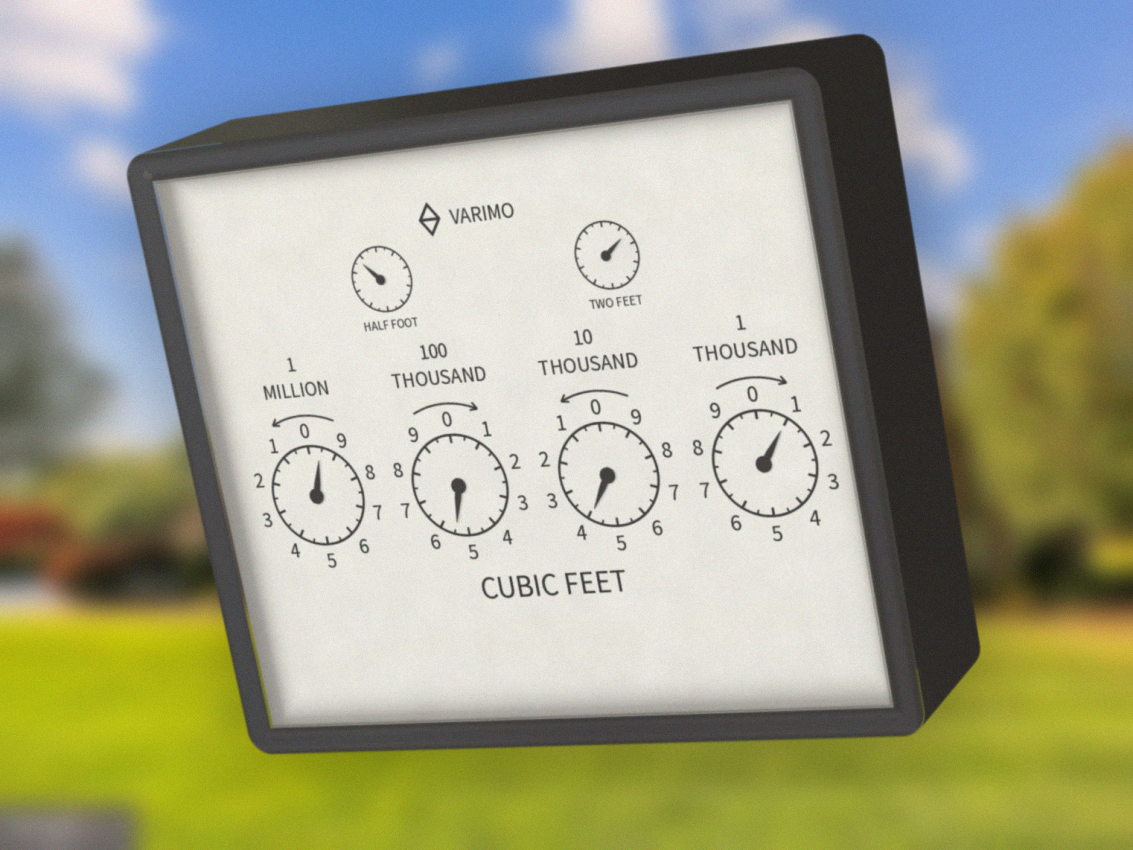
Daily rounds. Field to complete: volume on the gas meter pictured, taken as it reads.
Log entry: 954100 ft³
